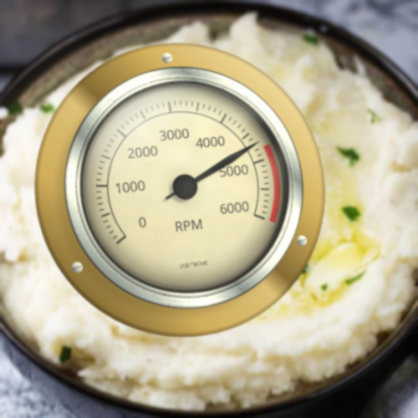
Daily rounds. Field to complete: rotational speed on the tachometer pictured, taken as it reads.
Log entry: 4700 rpm
